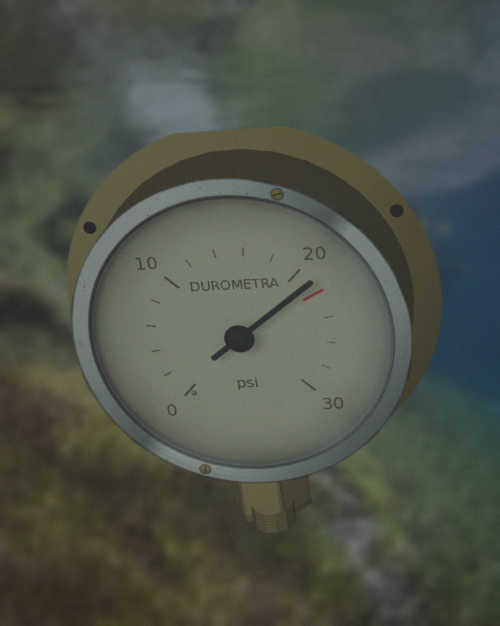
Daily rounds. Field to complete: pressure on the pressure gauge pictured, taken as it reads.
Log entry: 21 psi
